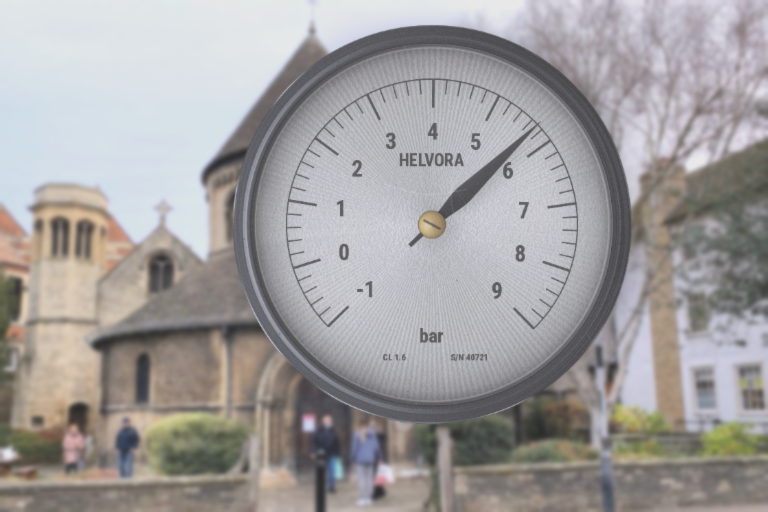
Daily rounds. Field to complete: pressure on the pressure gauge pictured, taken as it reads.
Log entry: 5.7 bar
